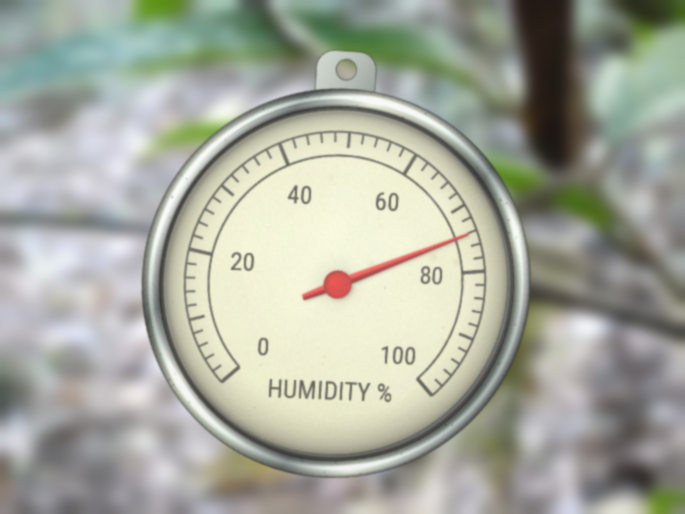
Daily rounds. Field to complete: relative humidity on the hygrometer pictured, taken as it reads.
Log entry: 74 %
